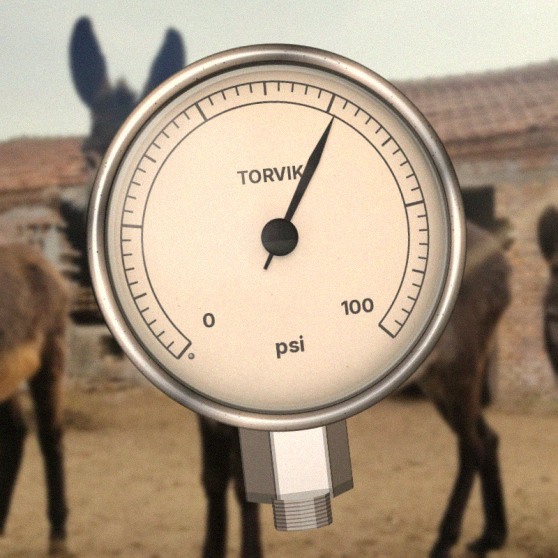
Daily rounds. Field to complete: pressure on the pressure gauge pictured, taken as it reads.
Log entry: 61 psi
